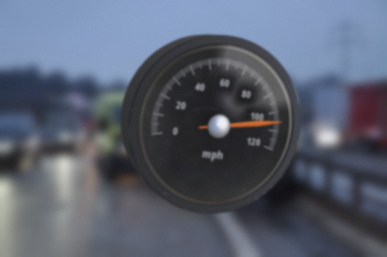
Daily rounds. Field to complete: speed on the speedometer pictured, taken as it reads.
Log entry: 105 mph
